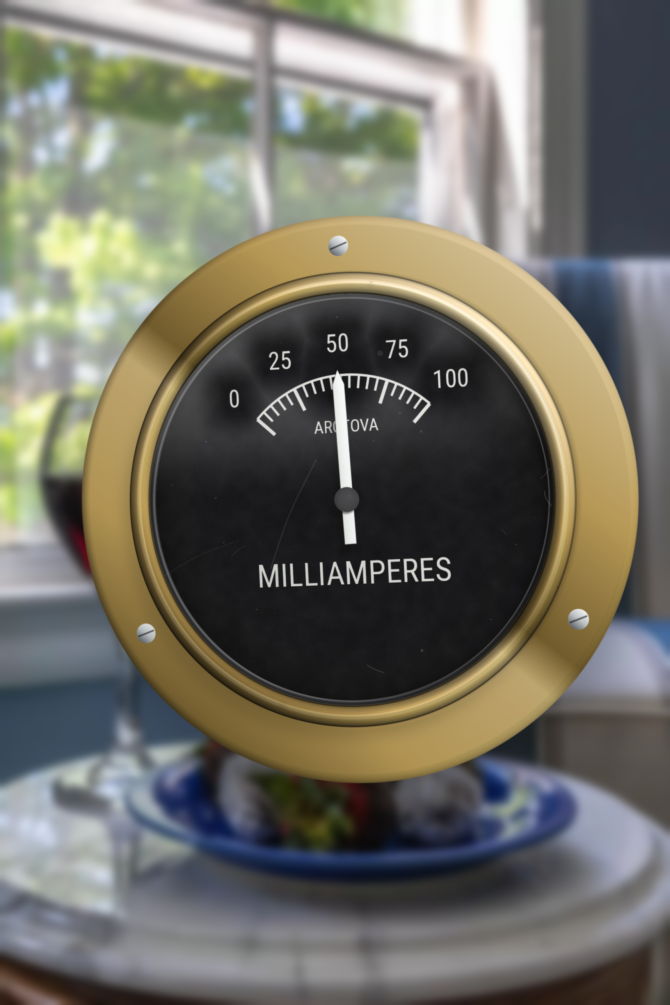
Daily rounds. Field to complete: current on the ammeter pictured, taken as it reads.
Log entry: 50 mA
